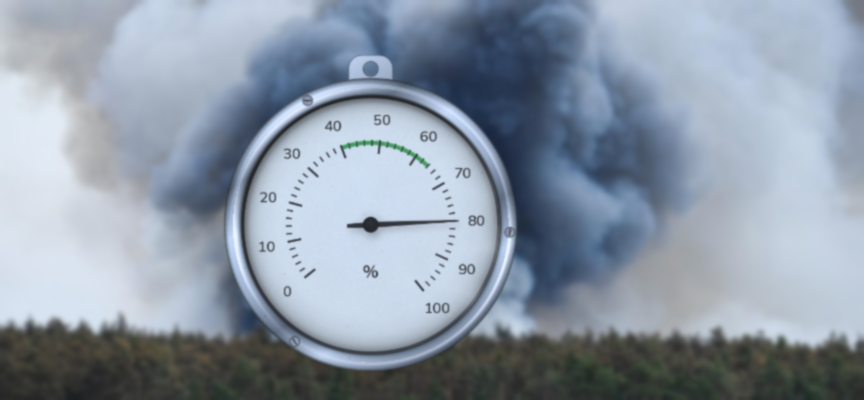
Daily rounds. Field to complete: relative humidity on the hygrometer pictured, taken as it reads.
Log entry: 80 %
